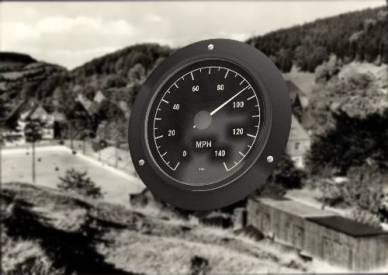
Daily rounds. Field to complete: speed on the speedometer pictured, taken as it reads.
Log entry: 95 mph
